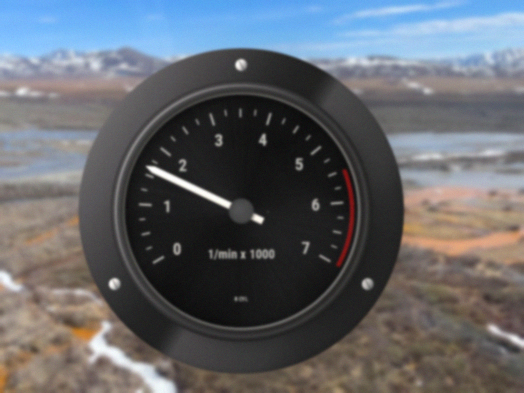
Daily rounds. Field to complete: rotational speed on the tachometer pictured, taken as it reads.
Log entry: 1625 rpm
